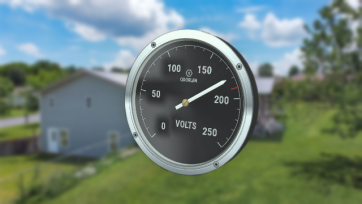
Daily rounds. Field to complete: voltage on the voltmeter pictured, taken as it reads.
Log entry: 180 V
